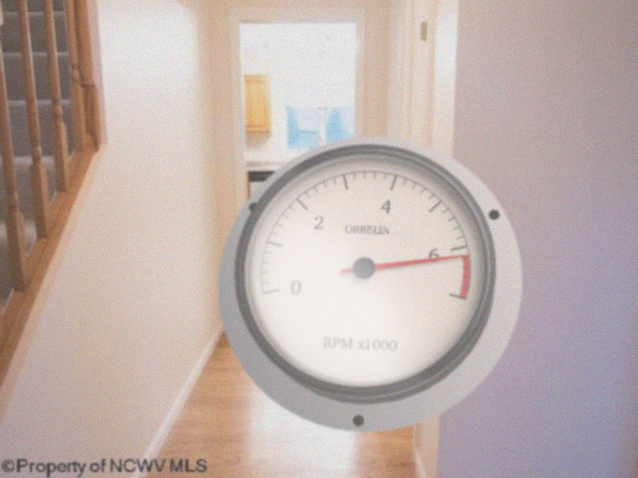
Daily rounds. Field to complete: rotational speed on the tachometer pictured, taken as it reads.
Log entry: 6200 rpm
